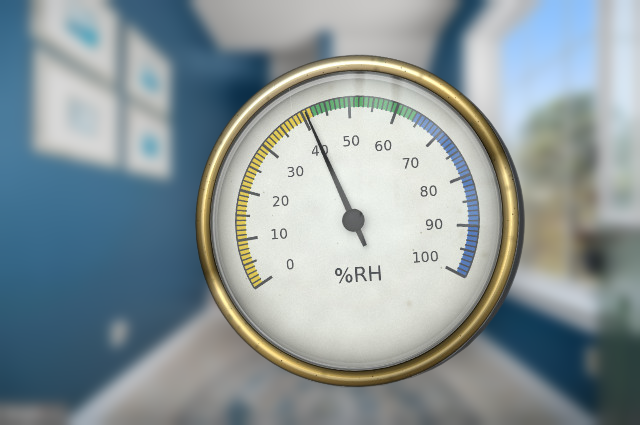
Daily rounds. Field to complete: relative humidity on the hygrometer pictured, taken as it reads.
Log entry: 41 %
